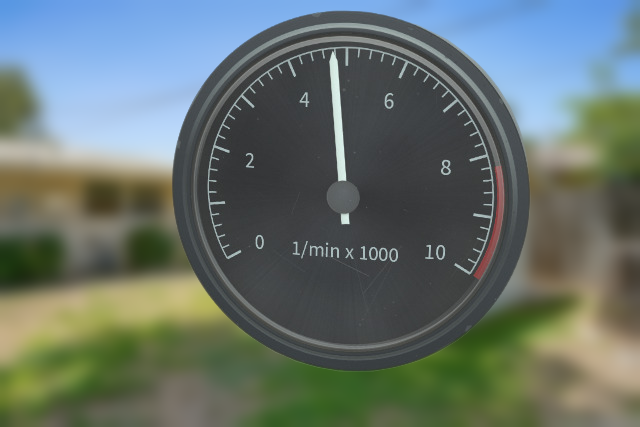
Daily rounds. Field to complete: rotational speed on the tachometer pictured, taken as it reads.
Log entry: 4800 rpm
